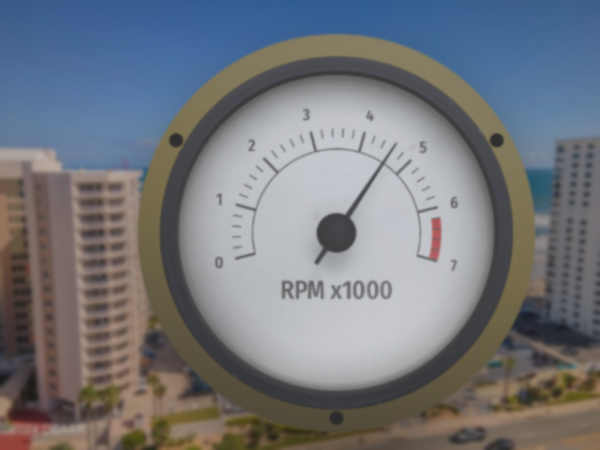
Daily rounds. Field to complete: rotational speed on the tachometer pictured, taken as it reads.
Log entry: 4600 rpm
